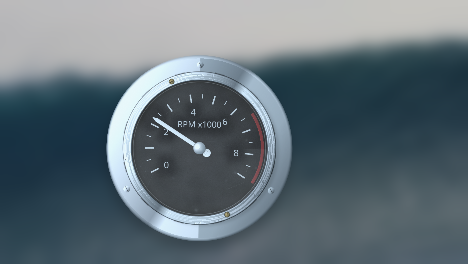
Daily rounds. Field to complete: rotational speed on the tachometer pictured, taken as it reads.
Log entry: 2250 rpm
